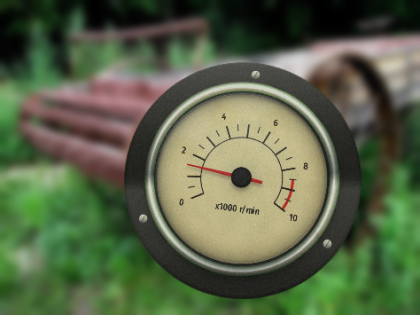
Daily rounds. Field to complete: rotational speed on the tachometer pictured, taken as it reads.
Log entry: 1500 rpm
